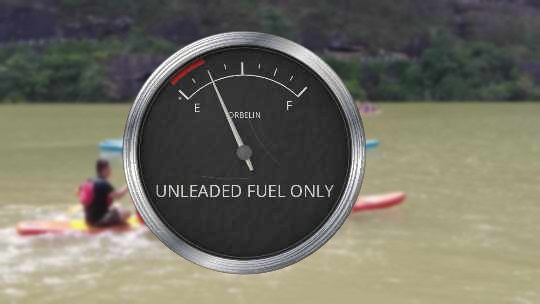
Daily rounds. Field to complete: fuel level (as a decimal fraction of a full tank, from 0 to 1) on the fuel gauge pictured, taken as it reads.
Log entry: 0.25
